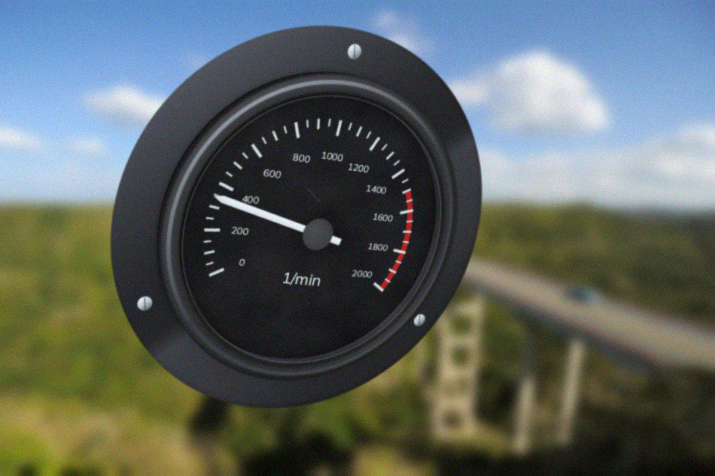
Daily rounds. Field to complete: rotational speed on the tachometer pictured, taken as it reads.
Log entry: 350 rpm
